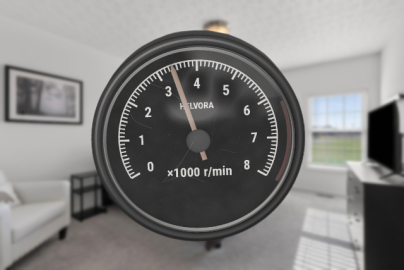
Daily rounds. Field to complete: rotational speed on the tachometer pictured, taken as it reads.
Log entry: 3400 rpm
